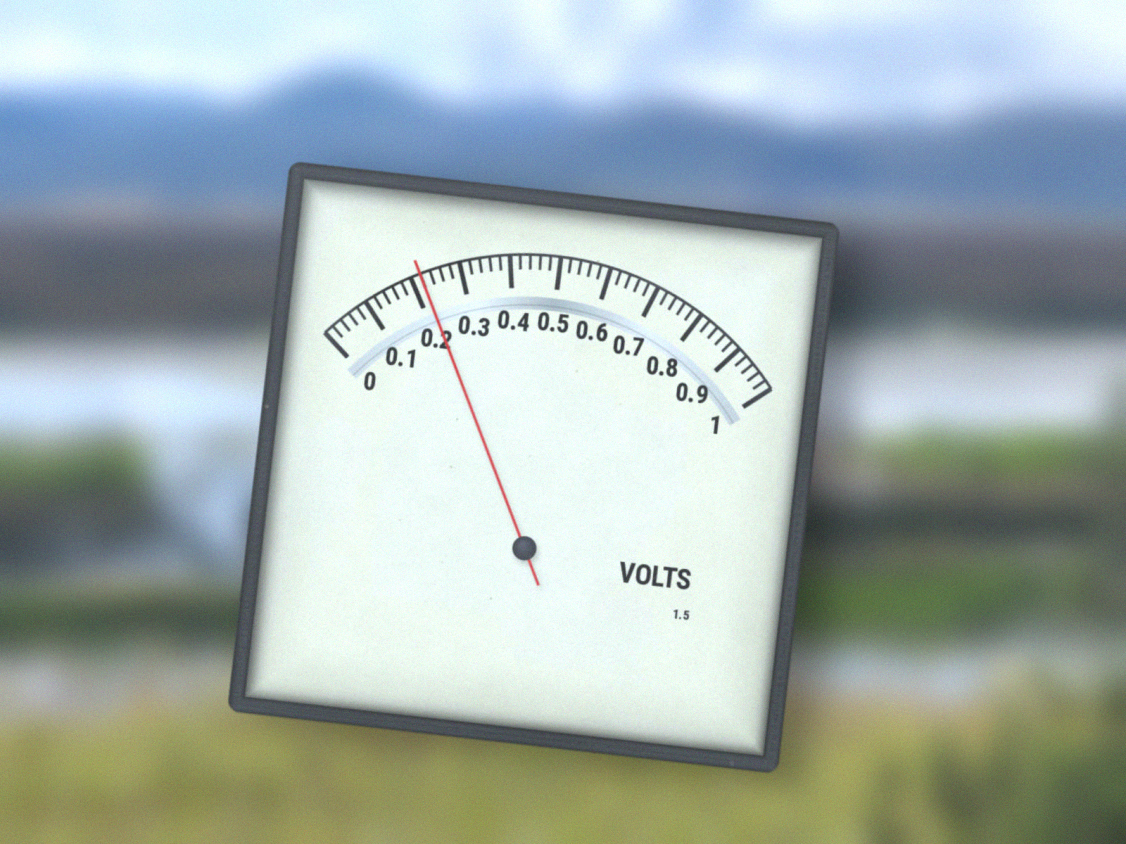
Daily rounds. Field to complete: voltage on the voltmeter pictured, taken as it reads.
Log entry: 0.22 V
